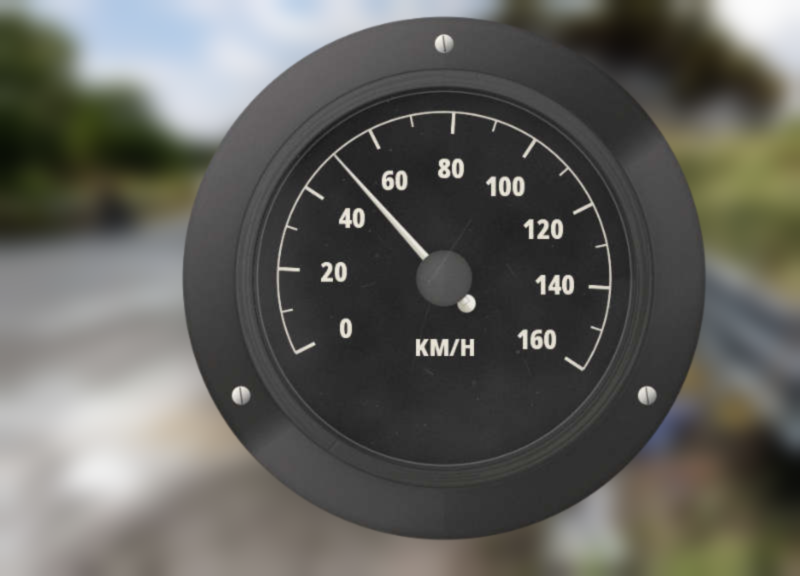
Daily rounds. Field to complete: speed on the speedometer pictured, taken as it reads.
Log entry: 50 km/h
